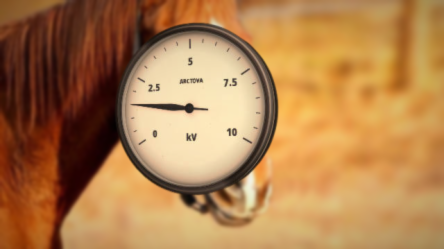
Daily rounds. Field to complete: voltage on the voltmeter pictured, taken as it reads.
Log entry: 1.5 kV
